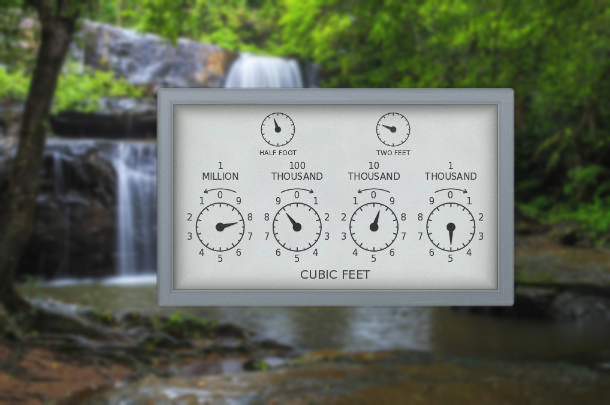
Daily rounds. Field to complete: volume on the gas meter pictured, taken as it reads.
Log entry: 789500 ft³
